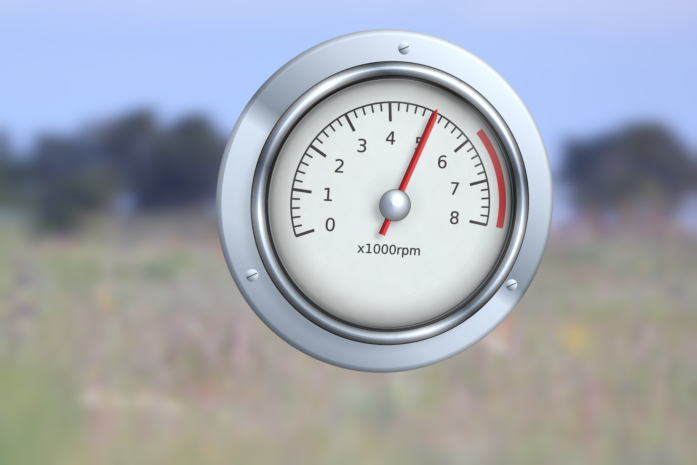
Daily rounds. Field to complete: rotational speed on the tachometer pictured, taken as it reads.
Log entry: 5000 rpm
